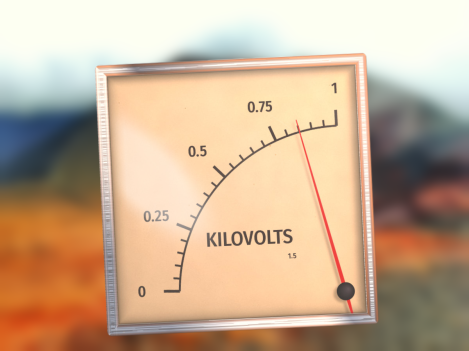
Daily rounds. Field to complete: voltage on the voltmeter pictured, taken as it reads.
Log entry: 0.85 kV
